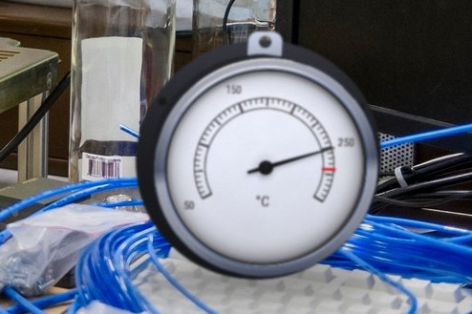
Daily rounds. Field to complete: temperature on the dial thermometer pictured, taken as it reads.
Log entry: 250 °C
